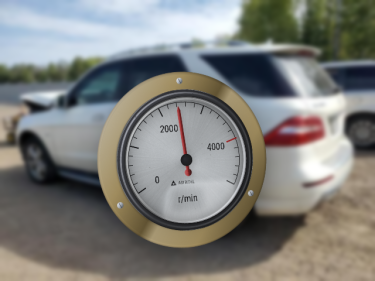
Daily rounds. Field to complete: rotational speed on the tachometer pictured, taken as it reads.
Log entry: 2400 rpm
